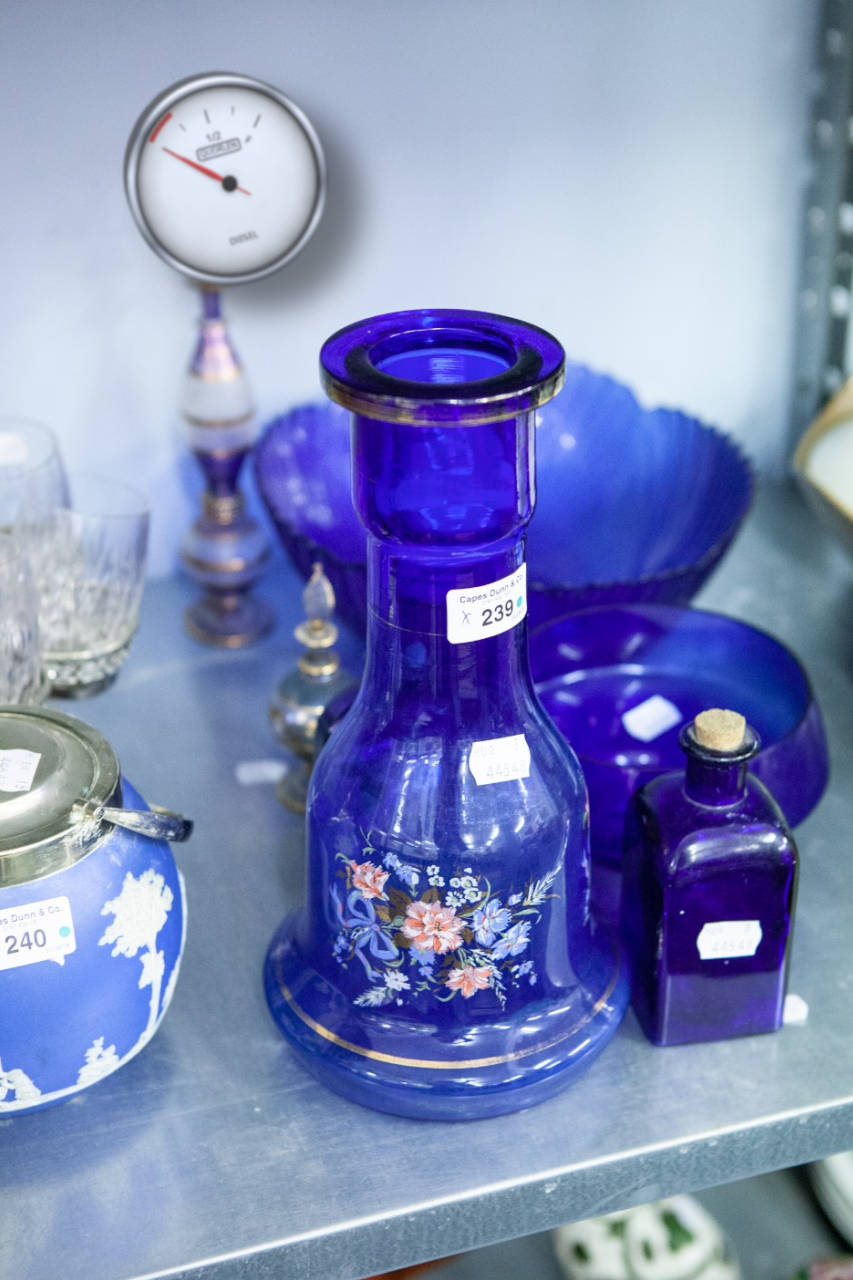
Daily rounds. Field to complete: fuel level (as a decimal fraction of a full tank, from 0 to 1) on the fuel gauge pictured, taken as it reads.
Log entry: 0
